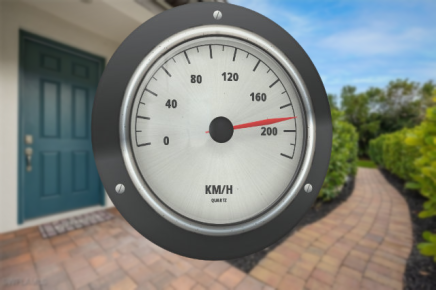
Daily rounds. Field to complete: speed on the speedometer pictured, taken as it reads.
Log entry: 190 km/h
